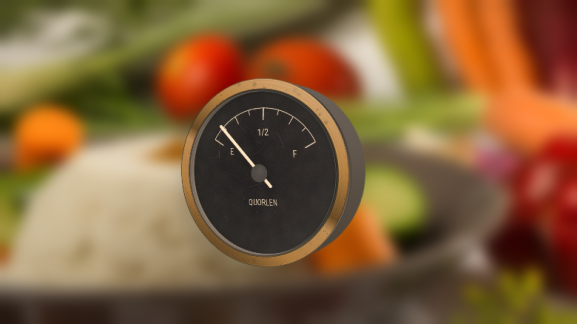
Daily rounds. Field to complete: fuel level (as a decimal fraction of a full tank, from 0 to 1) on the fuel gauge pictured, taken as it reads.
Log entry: 0.125
